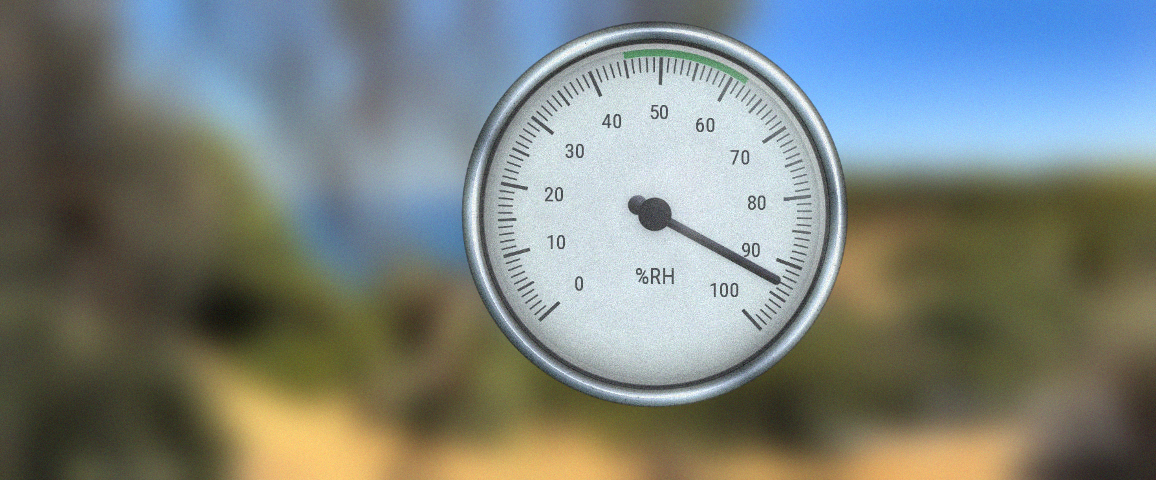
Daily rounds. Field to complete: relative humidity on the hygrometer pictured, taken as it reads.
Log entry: 93 %
